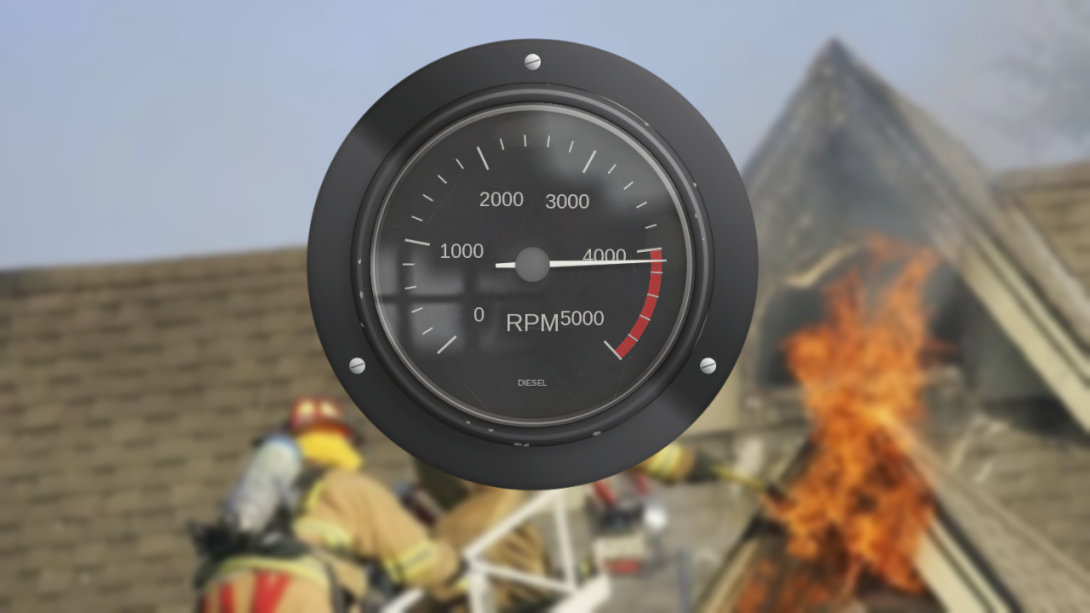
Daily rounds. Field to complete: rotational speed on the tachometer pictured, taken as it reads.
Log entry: 4100 rpm
